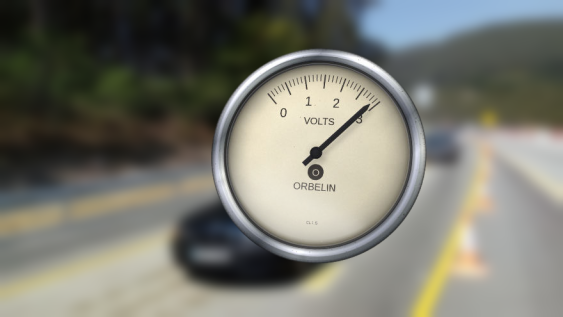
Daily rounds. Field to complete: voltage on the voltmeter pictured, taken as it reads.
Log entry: 2.9 V
